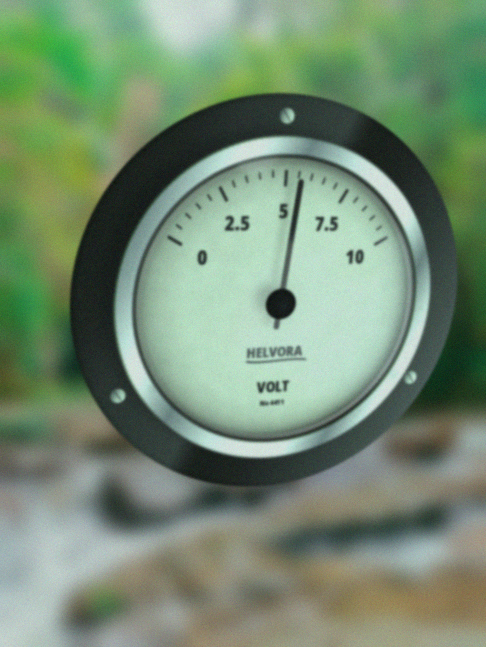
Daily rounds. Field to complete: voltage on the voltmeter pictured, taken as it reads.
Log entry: 5.5 V
